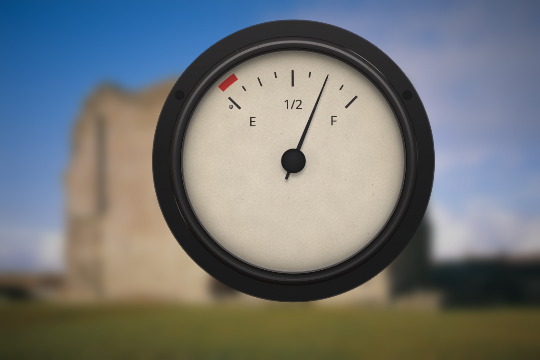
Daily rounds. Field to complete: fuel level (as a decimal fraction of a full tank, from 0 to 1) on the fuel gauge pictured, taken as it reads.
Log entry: 0.75
